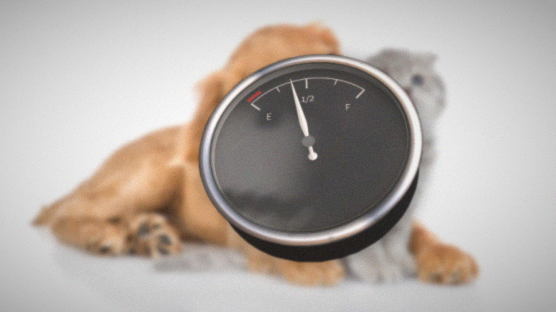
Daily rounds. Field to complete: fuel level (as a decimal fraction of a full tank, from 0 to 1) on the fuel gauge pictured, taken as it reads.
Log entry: 0.375
